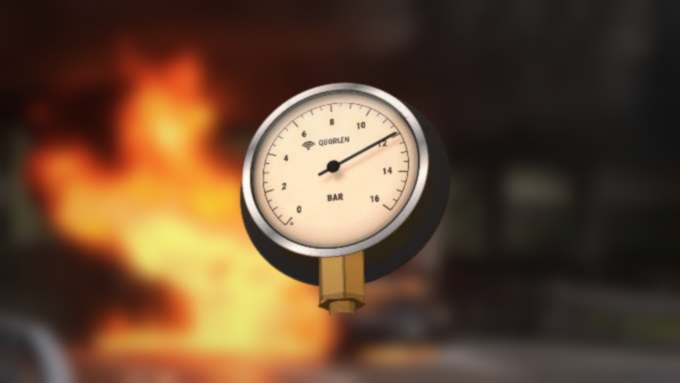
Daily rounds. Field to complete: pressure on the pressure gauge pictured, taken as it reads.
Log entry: 12 bar
